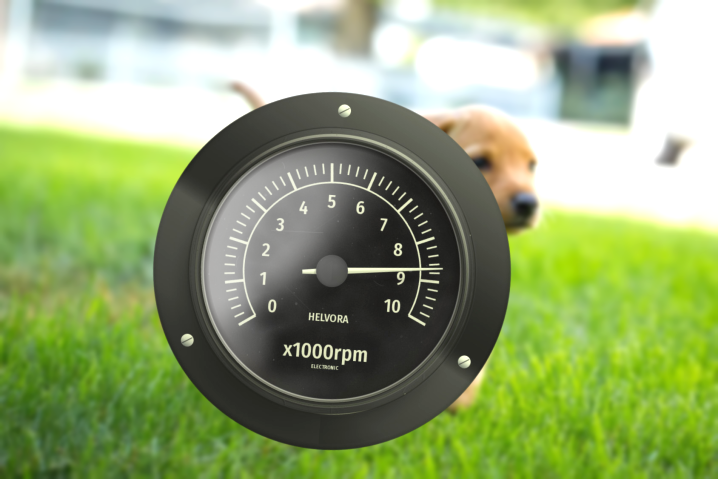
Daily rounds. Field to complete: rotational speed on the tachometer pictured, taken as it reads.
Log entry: 8700 rpm
